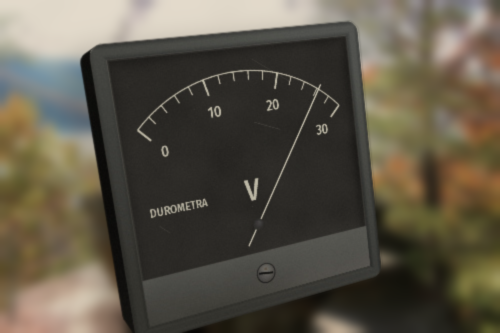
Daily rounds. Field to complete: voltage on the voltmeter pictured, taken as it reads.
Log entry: 26 V
